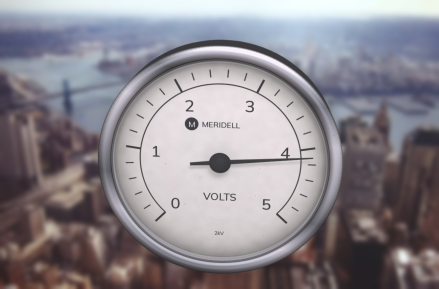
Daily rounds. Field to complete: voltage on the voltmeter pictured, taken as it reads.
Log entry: 4.1 V
